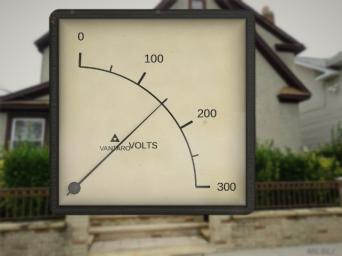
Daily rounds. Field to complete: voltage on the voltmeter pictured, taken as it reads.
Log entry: 150 V
